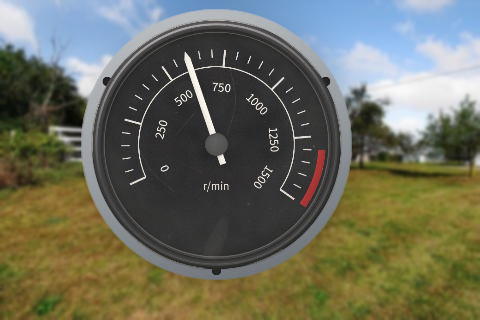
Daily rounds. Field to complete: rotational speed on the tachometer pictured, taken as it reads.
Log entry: 600 rpm
